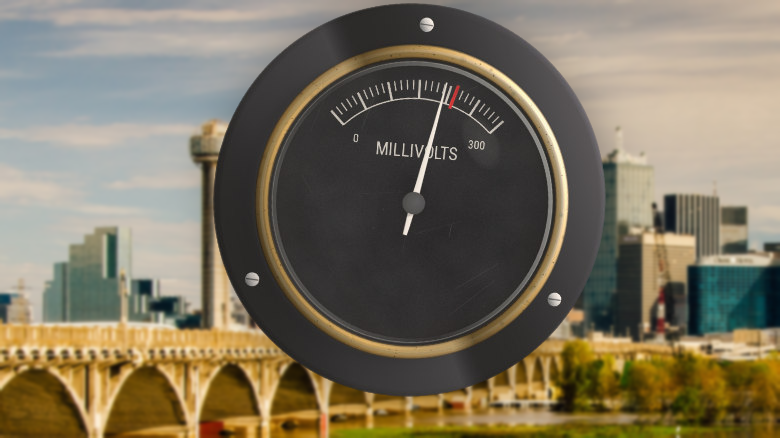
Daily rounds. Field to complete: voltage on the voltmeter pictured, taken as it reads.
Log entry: 190 mV
